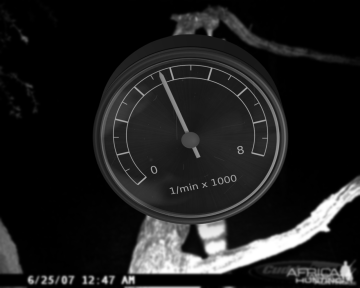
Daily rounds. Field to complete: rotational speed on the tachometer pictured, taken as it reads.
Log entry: 3750 rpm
